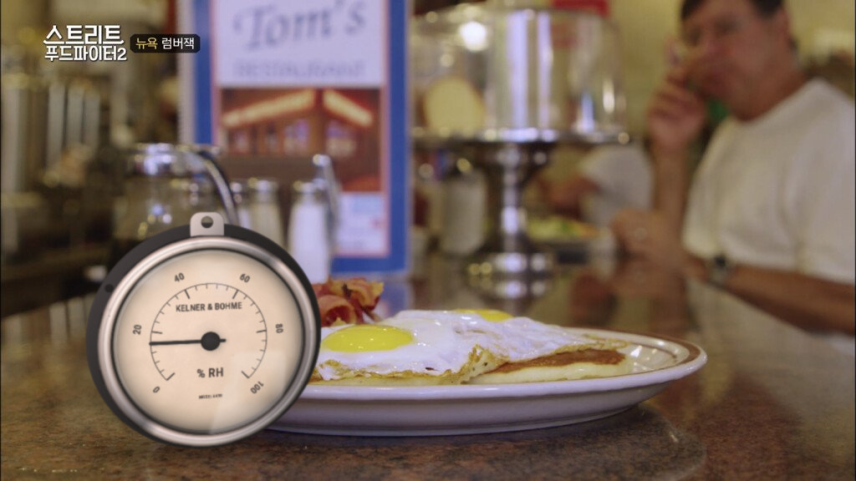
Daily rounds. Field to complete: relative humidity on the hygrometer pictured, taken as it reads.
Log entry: 16 %
